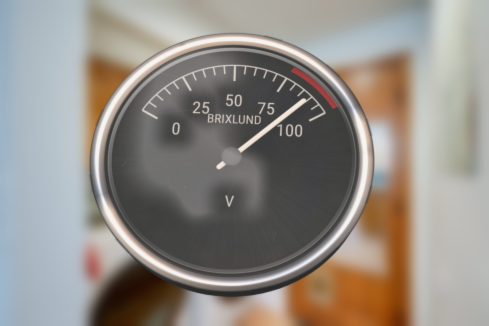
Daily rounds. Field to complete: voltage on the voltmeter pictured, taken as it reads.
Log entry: 90 V
